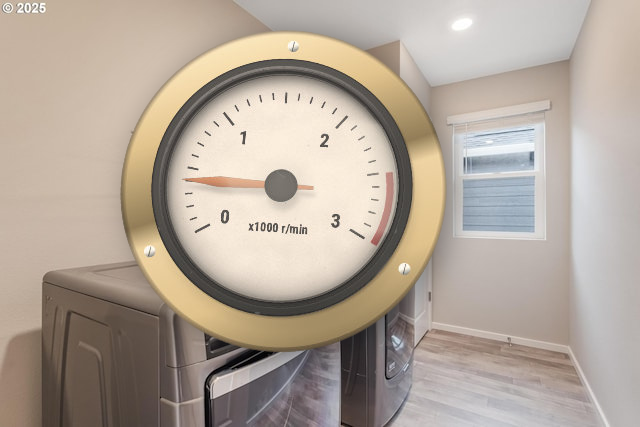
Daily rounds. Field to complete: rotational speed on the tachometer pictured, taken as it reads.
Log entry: 400 rpm
